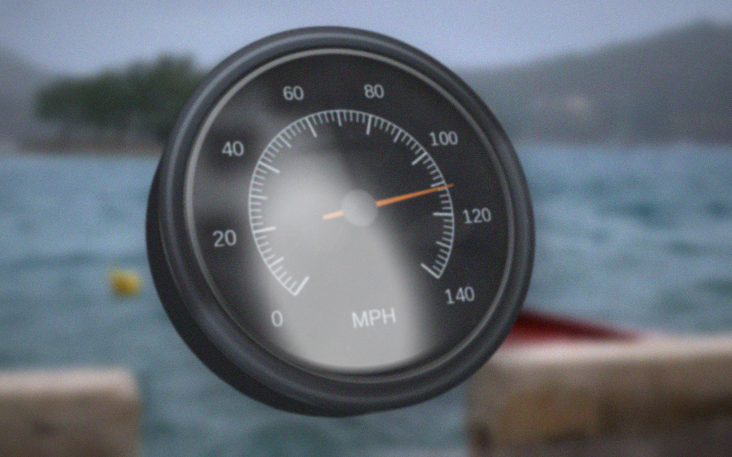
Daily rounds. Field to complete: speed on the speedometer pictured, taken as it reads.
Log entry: 112 mph
